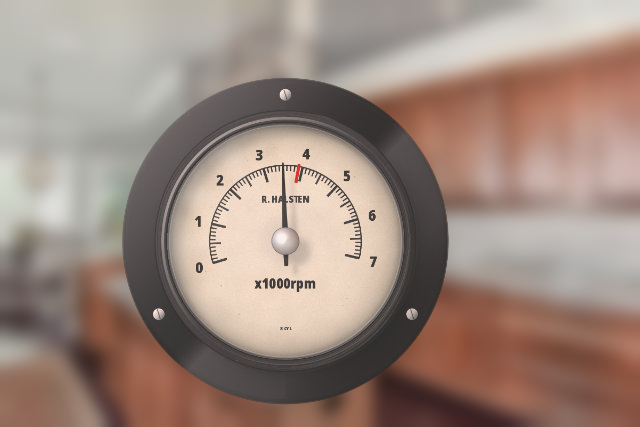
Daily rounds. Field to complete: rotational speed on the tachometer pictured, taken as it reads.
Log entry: 3500 rpm
